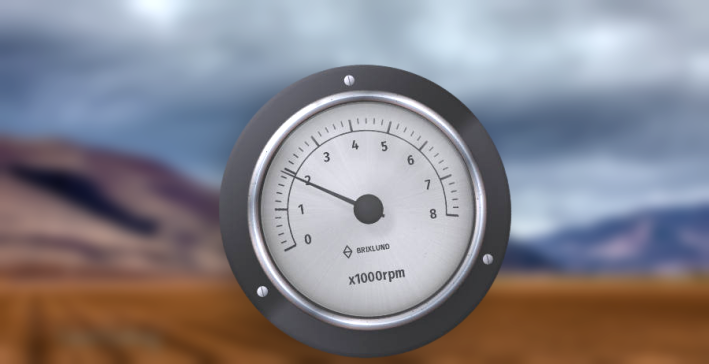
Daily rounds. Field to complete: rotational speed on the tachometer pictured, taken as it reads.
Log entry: 1900 rpm
